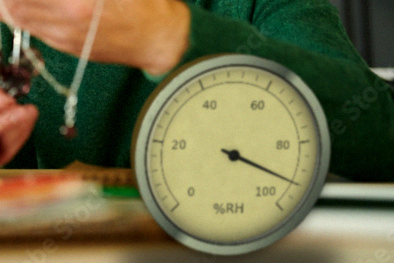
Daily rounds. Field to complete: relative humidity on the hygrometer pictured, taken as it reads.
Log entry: 92 %
